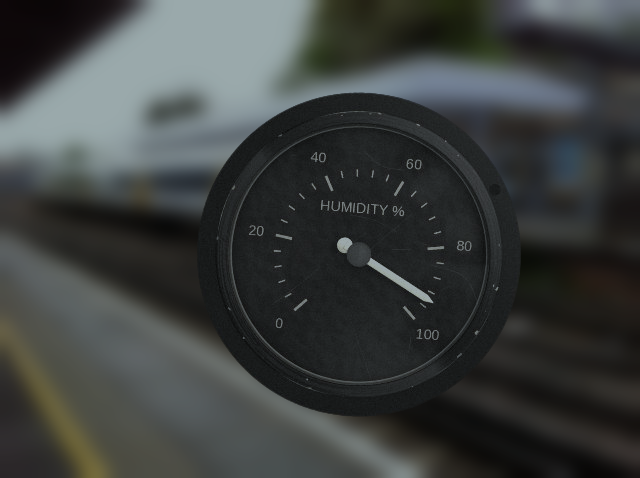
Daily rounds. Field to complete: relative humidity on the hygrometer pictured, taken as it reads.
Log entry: 94 %
